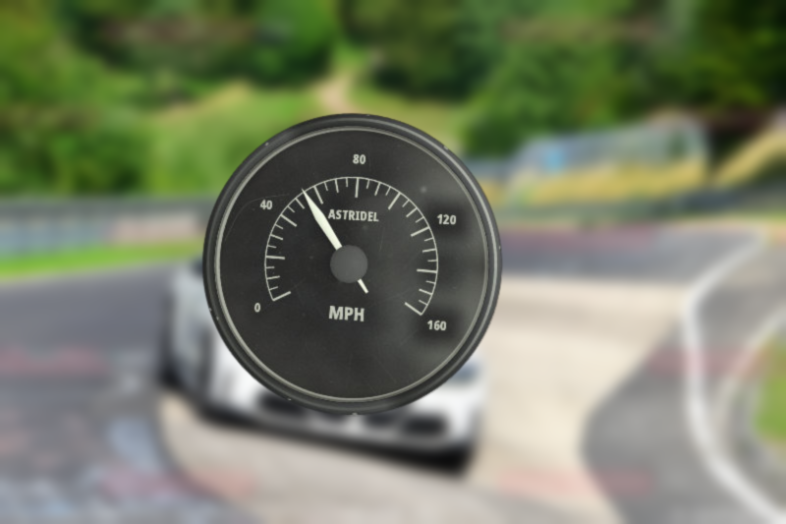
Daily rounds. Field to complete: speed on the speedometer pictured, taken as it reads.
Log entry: 55 mph
